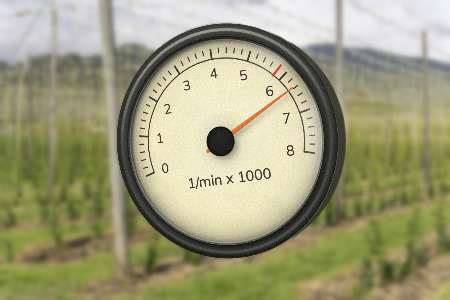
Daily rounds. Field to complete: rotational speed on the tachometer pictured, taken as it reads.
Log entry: 6400 rpm
